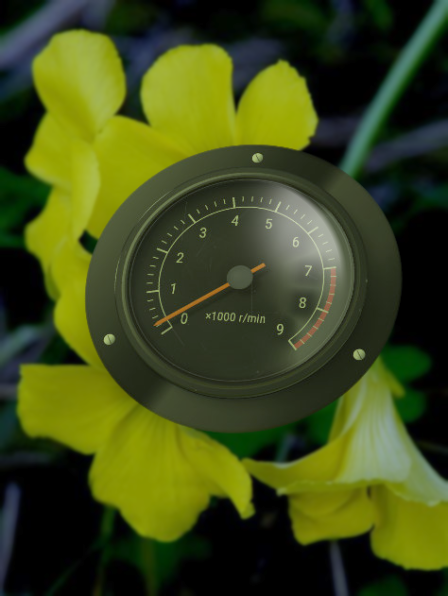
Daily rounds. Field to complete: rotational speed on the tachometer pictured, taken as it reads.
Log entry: 200 rpm
